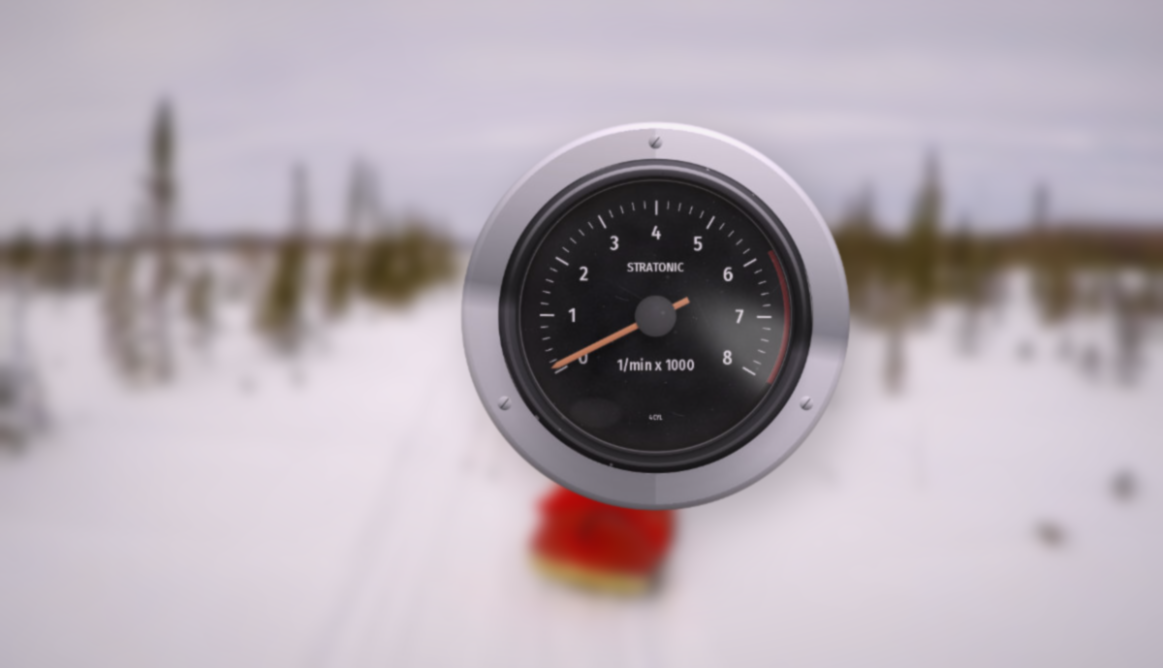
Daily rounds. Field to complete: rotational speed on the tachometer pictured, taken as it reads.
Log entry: 100 rpm
